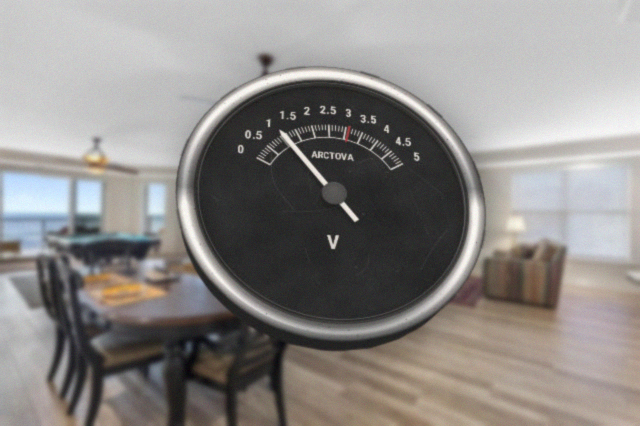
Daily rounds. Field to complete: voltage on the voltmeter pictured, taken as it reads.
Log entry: 1 V
